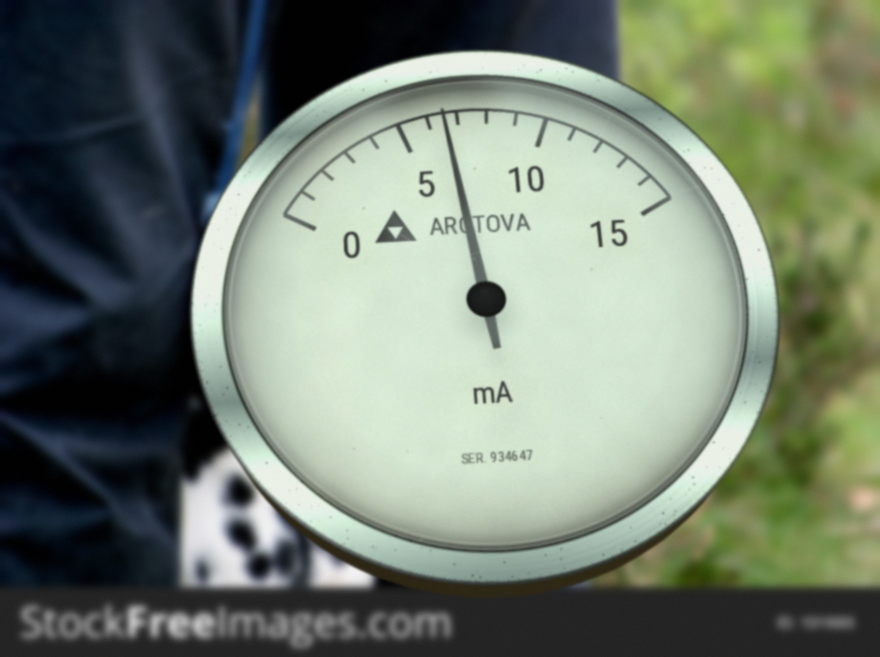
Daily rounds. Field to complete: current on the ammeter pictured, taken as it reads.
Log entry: 6.5 mA
